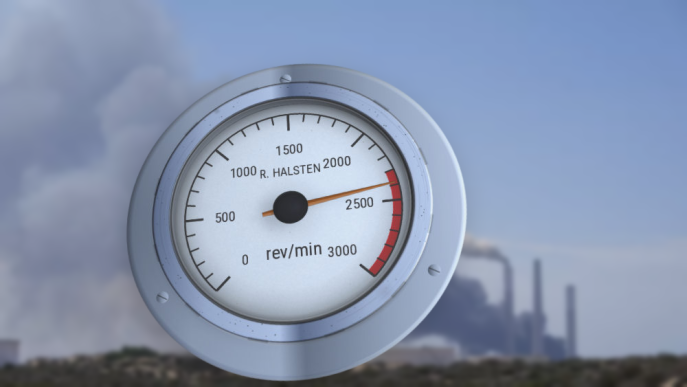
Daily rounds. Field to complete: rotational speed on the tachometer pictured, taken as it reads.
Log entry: 2400 rpm
